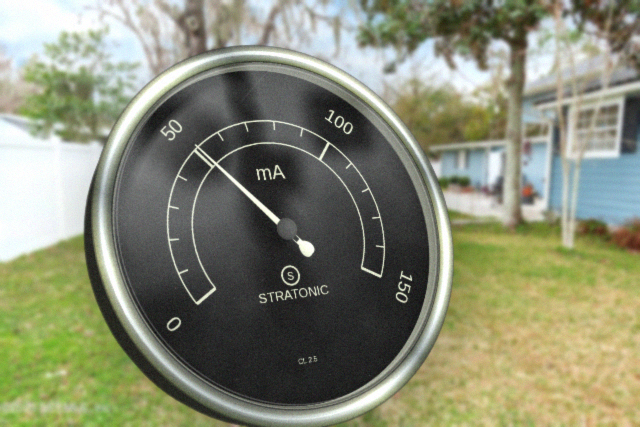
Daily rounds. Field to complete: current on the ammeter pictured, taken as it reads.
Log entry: 50 mA
